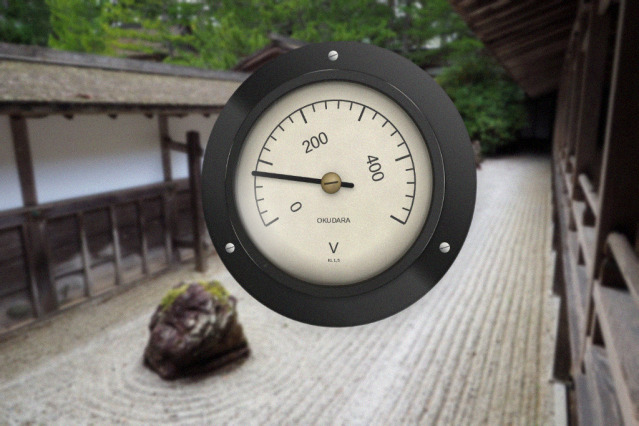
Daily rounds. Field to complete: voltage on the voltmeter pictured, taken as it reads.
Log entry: 80 V
